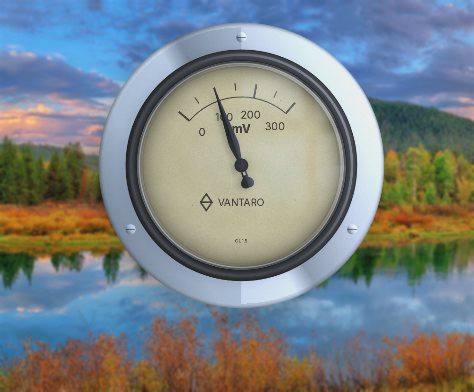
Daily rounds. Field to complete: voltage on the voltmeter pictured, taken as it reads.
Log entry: 100 mV
